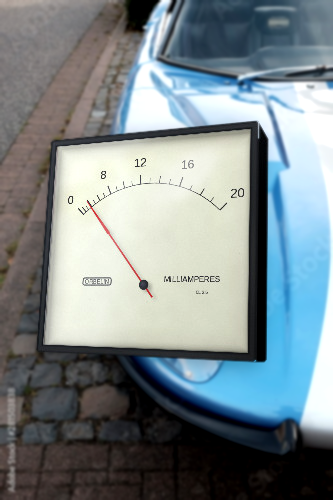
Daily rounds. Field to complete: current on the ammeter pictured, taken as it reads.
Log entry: 4 mA
